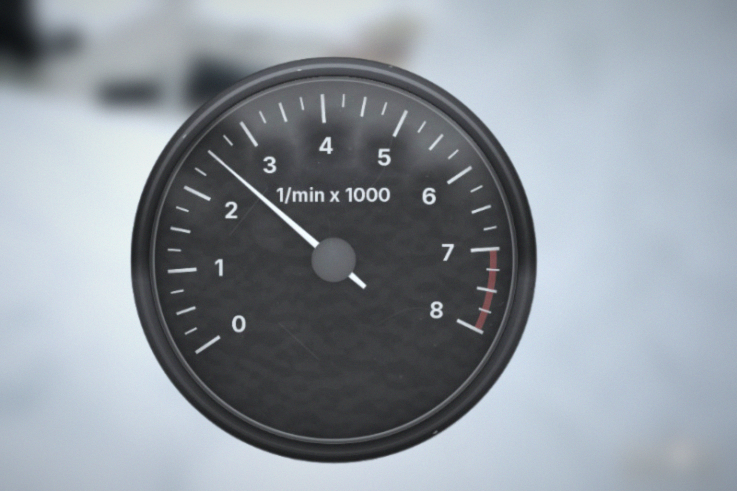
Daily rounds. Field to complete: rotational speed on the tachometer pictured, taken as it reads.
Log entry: 2500 rpm
